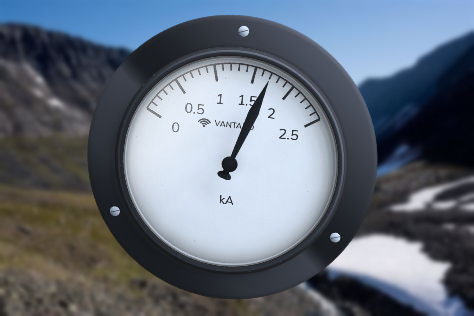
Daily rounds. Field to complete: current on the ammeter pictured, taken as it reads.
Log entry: 1.7 kA
